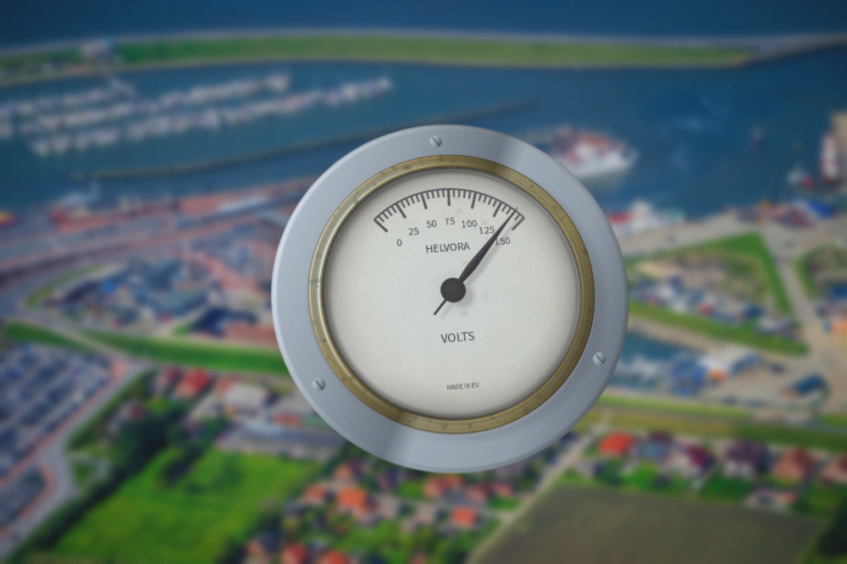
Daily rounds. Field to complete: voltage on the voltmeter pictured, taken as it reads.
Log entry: 140 V
